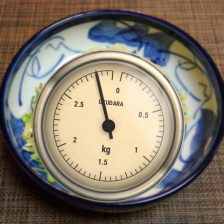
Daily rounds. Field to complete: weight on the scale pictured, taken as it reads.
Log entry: 2.85 kg
